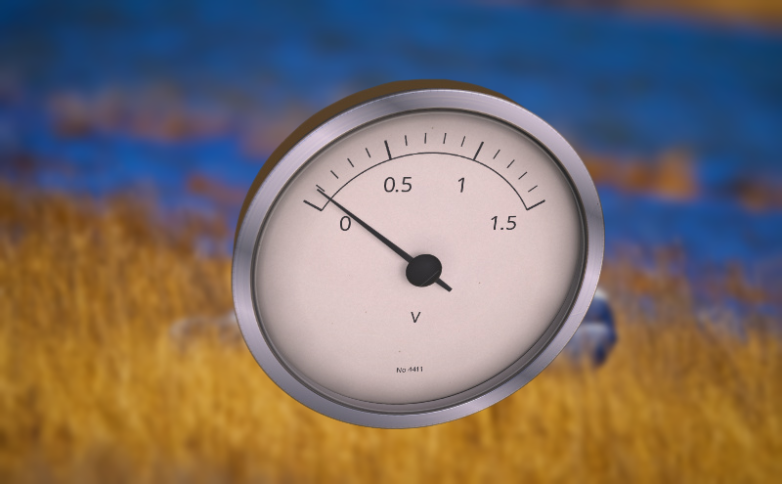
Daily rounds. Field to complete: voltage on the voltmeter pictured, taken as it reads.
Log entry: 0.1 V
